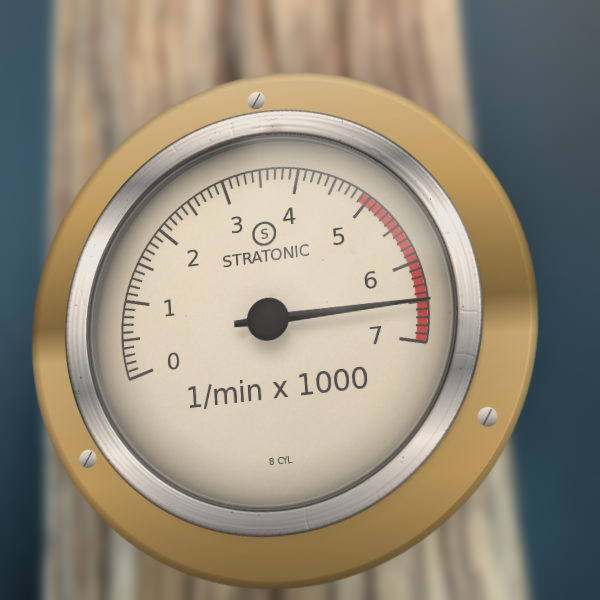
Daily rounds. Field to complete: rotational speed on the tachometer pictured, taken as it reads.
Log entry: 6500 rpm
